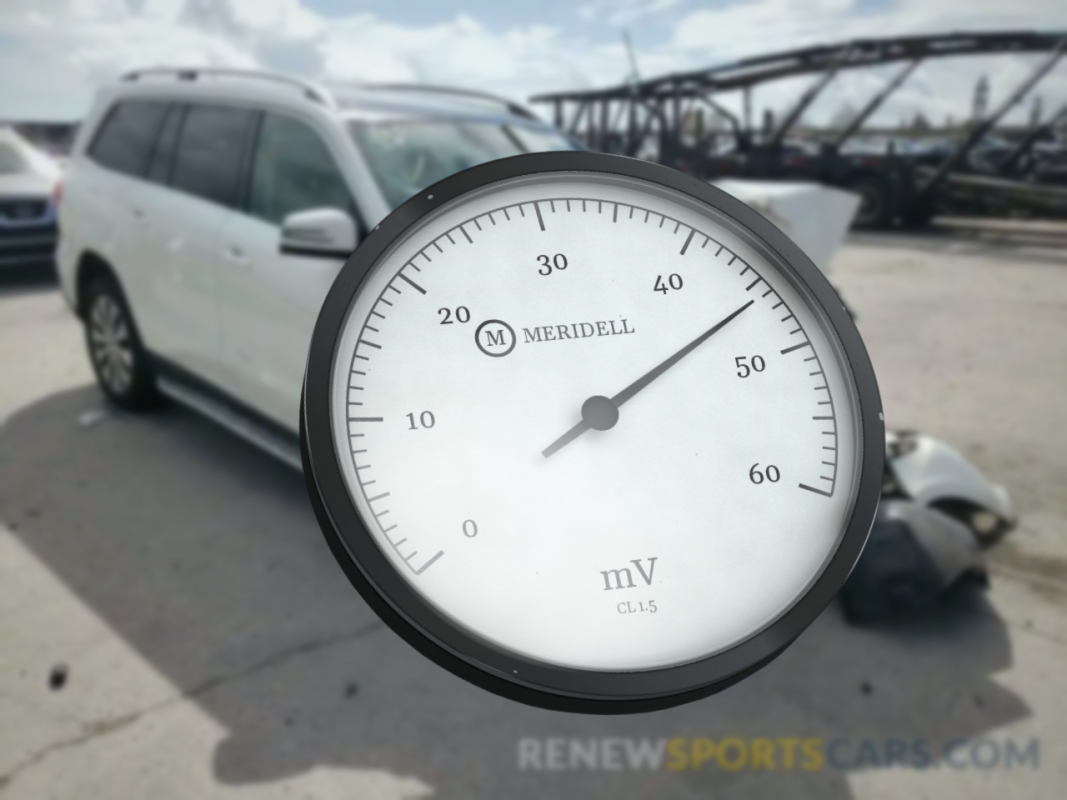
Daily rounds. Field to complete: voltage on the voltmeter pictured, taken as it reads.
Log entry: 46 mV
